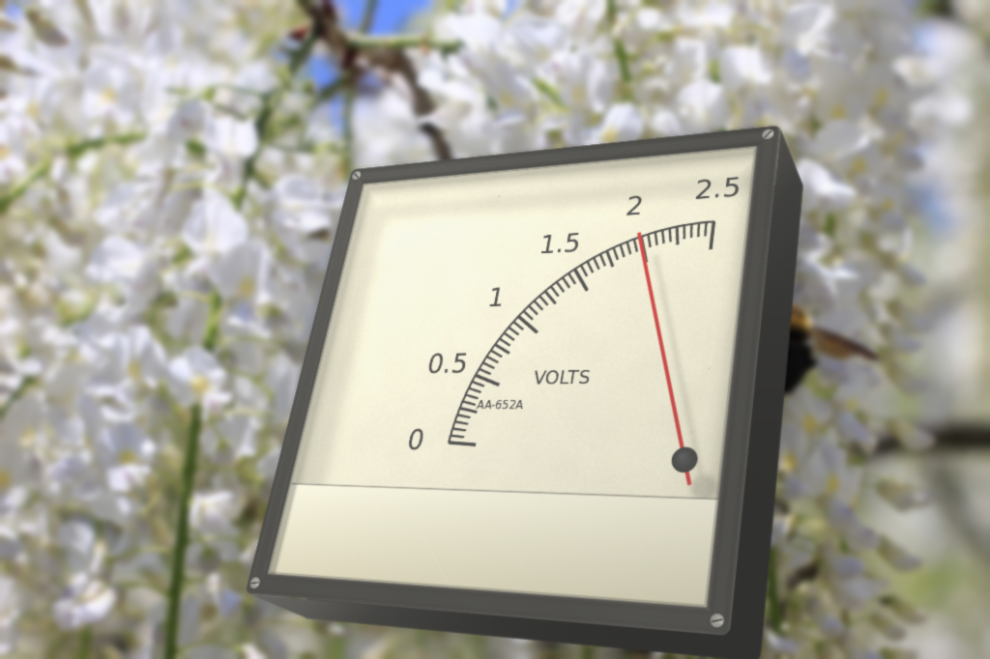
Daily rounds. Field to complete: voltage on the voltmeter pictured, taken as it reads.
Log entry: 2 V
